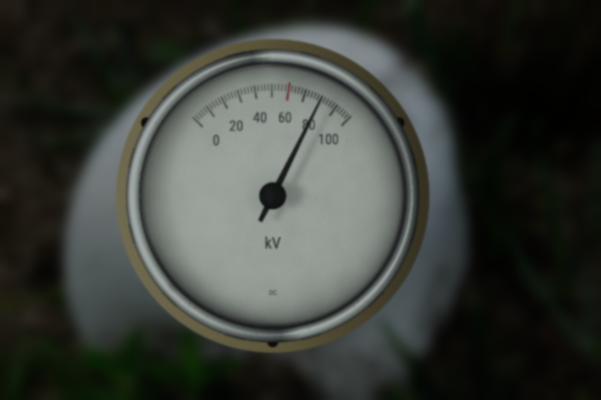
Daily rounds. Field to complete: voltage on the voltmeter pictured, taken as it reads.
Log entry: 80 kV
